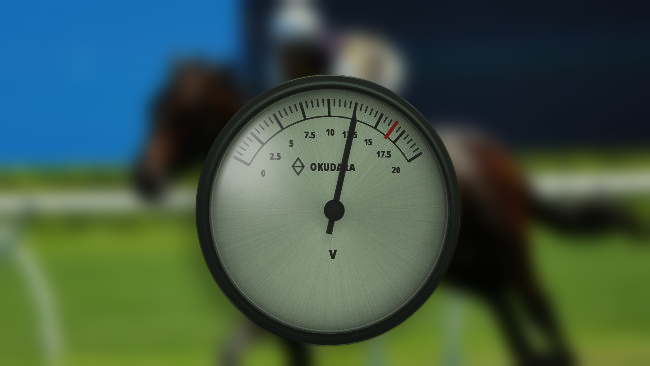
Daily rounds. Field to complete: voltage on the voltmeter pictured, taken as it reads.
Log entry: 12.5 V
